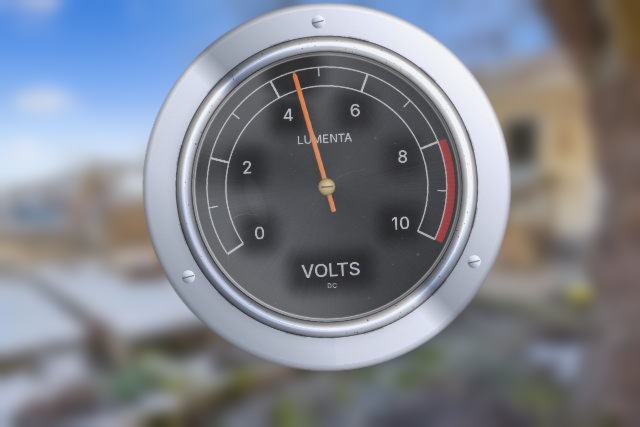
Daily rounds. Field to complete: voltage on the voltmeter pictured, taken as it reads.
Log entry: 4.5 V
